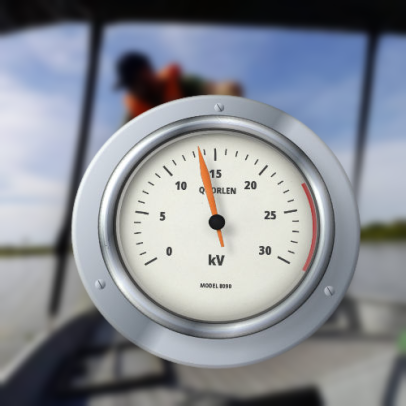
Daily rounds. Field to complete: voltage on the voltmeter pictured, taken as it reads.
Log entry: 13.5 kV
